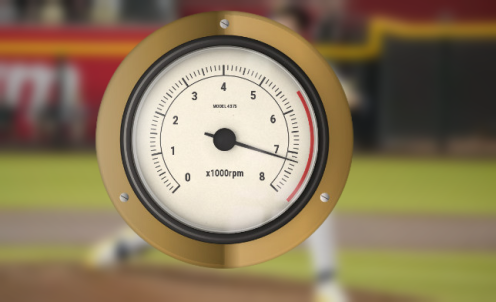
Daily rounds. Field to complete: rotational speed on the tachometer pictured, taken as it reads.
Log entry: 7200 rpm
